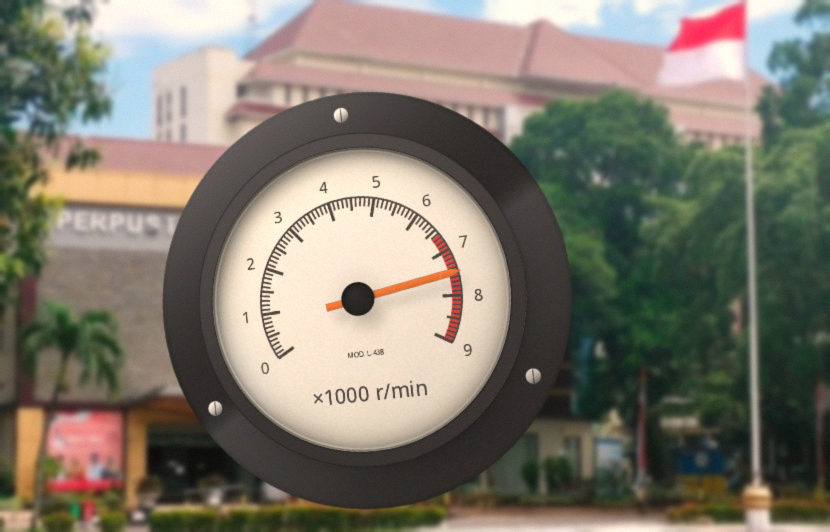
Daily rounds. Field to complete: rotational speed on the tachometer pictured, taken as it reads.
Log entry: 7500 rpm
